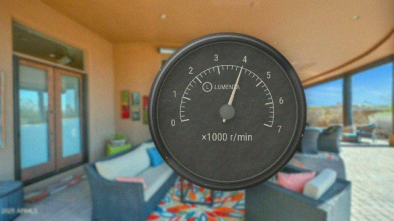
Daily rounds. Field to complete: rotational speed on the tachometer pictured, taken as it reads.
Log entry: 4000 rpm
